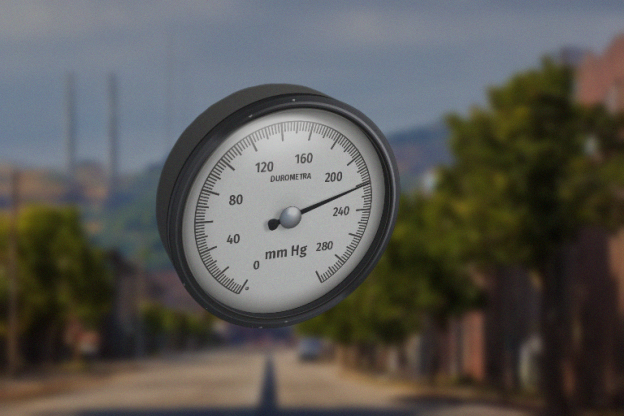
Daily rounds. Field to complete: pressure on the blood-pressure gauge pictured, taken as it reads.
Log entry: 220 mmHg
